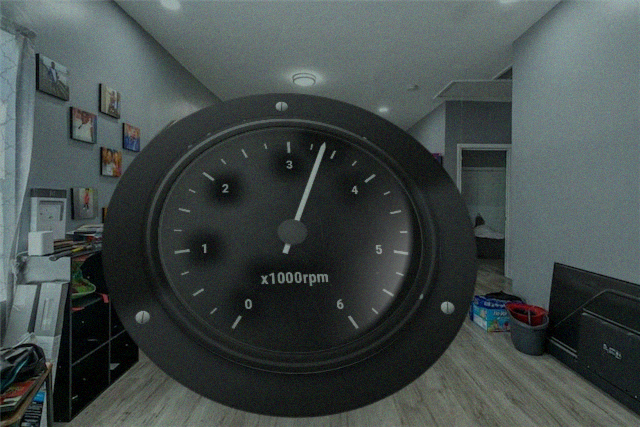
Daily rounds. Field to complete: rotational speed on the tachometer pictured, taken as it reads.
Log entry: 3375 rpm
